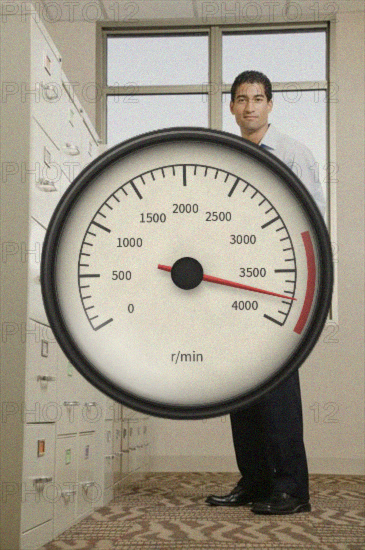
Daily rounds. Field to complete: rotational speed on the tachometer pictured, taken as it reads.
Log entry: 3750 rpm
